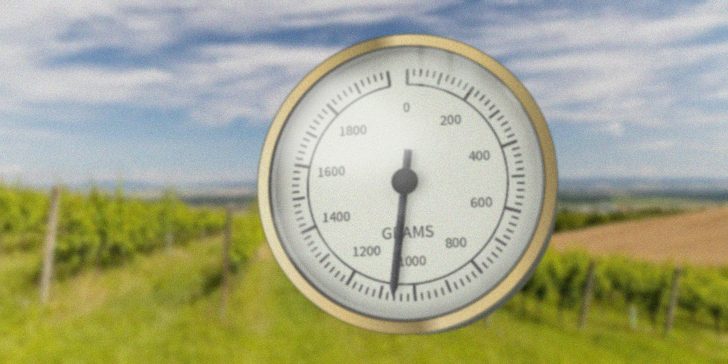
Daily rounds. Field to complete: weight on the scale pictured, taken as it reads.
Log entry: 1060 g
